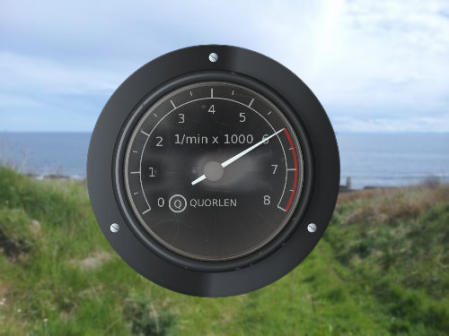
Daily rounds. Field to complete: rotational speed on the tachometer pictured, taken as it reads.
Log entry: 6000 rpm
